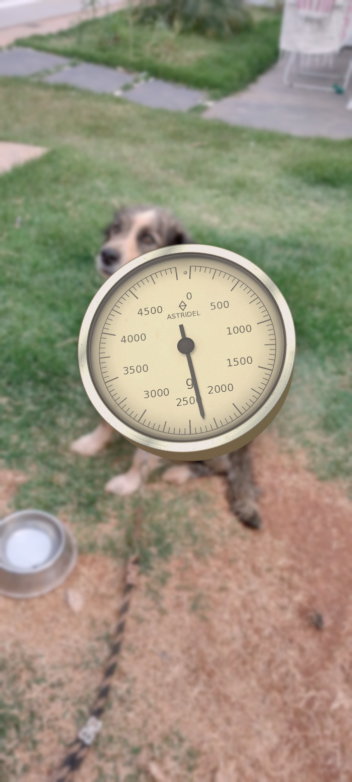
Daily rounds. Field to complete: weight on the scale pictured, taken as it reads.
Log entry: 2350 g
